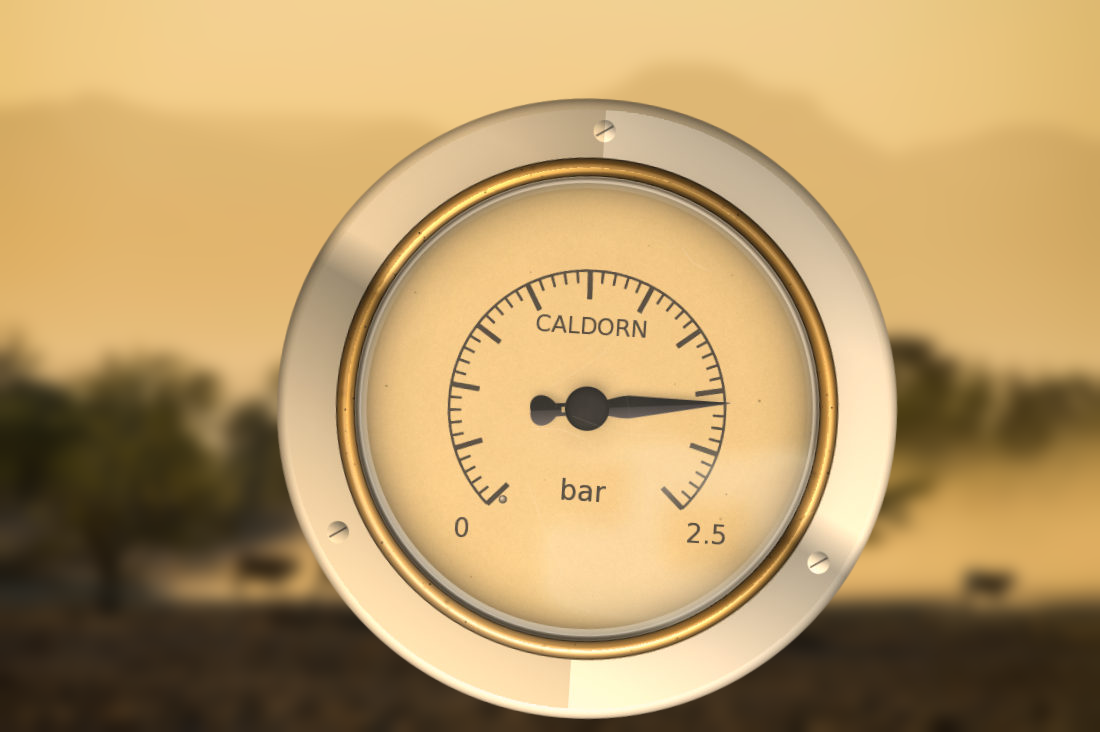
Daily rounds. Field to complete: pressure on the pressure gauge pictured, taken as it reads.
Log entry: 2.05 bar
